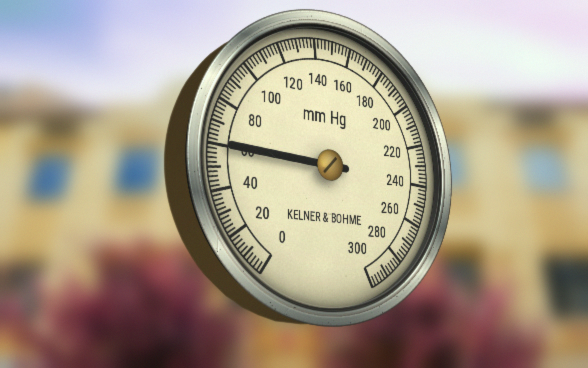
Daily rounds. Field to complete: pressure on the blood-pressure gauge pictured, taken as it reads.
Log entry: 60 mmHg
